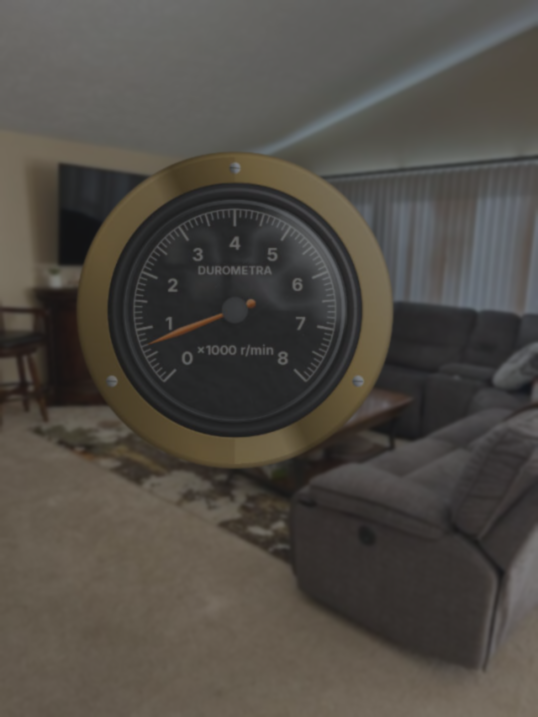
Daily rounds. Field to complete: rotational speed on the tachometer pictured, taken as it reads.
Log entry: 700 rpm
